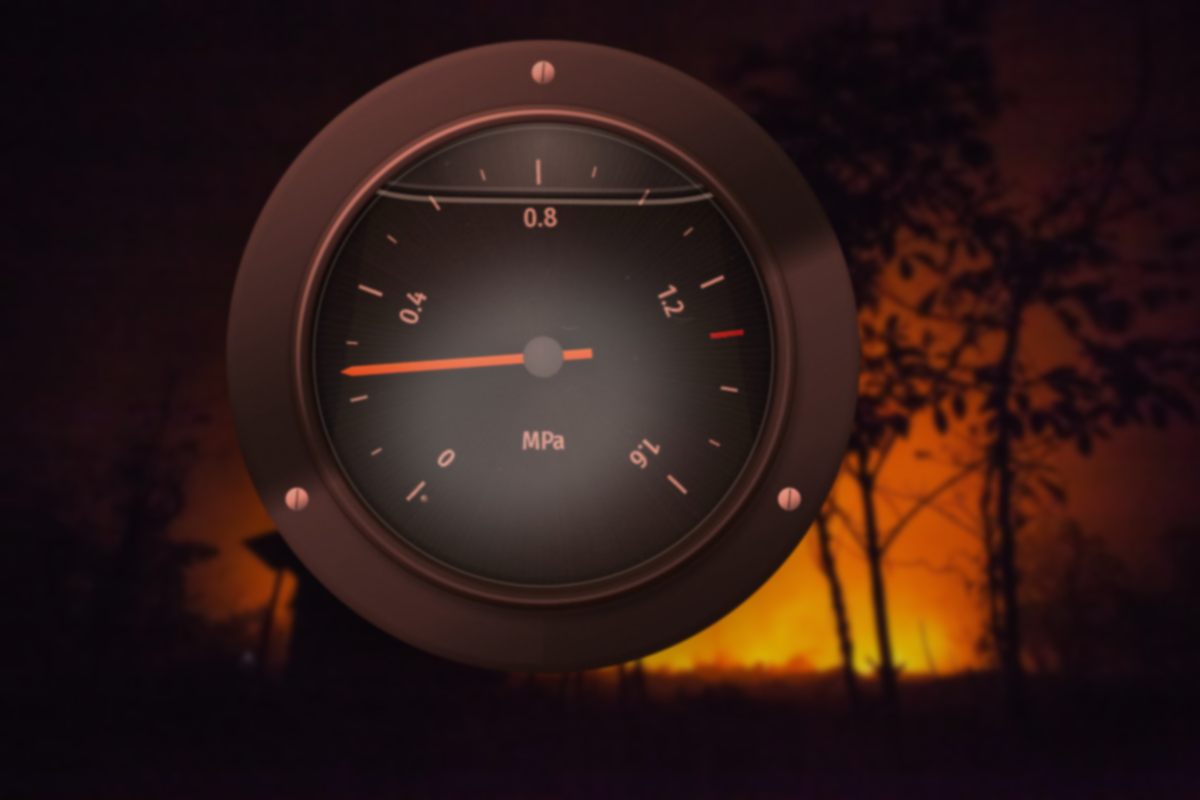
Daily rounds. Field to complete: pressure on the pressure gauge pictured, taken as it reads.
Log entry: 0.25 MPa
